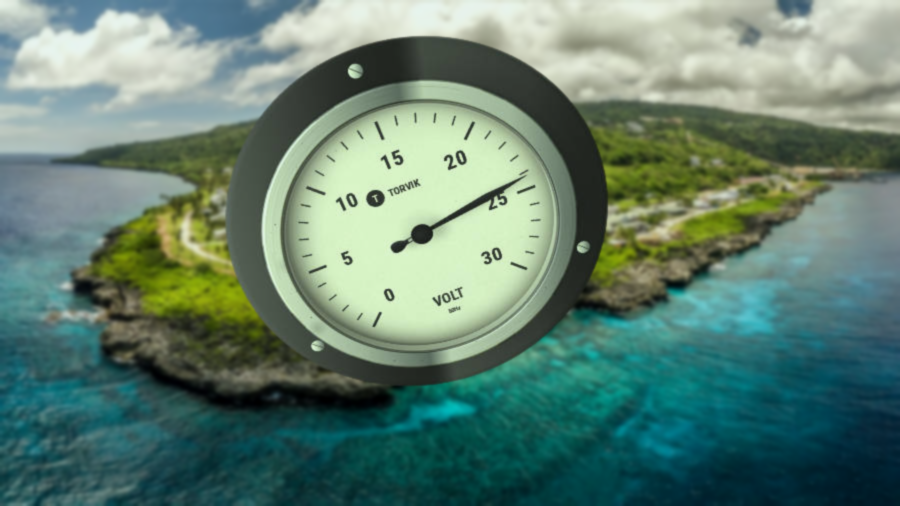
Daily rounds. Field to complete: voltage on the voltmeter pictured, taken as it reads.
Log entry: 24 V
